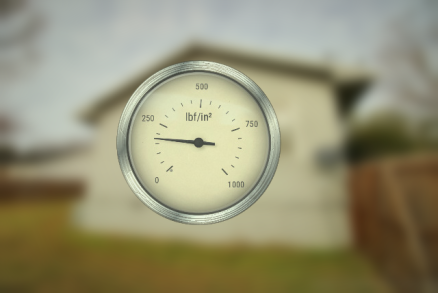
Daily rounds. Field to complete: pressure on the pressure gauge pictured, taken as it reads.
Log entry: 175 psi
